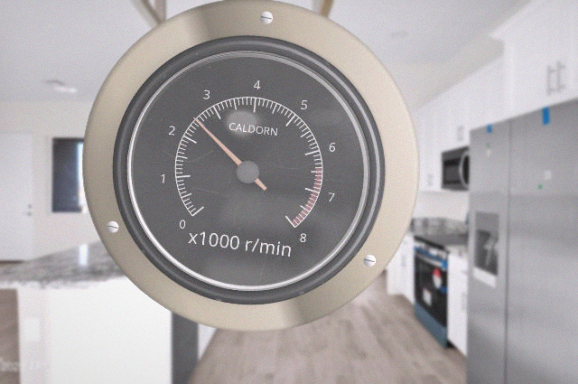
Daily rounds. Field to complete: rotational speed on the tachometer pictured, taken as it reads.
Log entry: 2500 rpm
